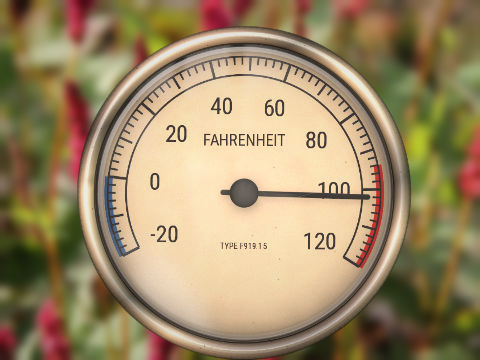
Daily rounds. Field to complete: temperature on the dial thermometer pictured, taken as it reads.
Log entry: 102 °F
